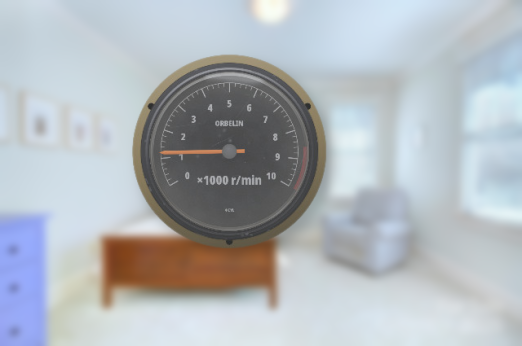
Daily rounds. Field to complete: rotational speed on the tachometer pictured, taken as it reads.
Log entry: 1200 rpm
